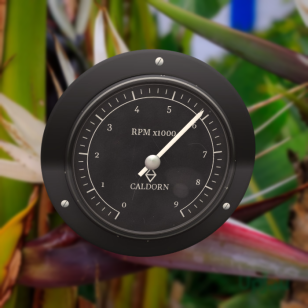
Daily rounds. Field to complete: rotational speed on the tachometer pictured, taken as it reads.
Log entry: 5800 rpm
